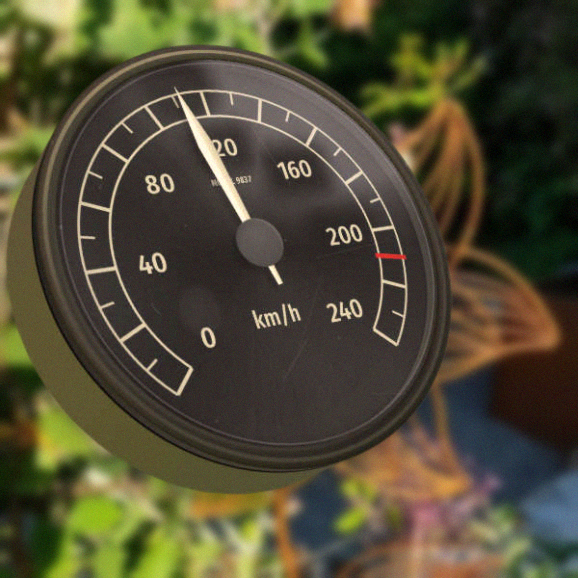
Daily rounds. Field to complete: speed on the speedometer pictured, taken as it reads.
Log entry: 110 km/h
